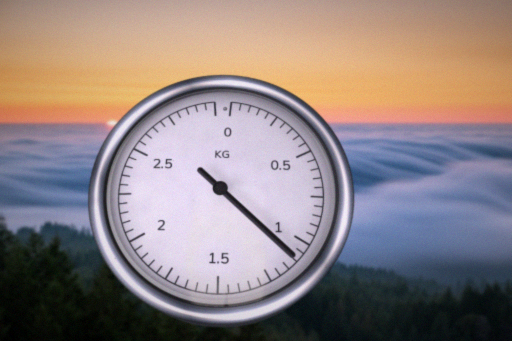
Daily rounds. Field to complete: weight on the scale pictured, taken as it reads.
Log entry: 1.1 kg
